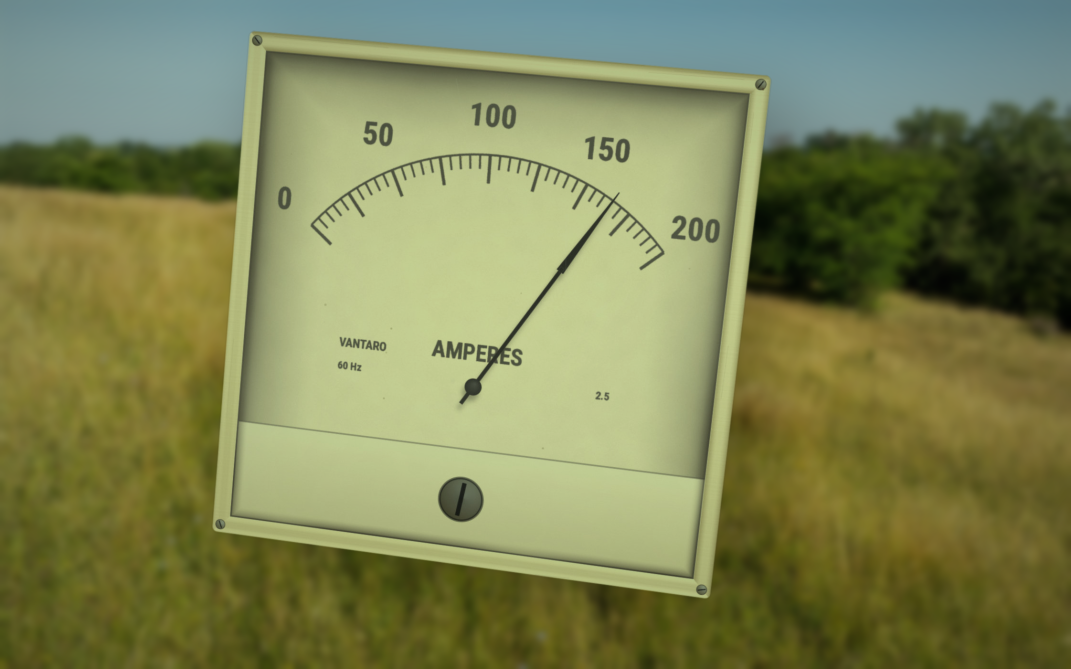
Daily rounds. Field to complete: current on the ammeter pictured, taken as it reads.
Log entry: 165 A
